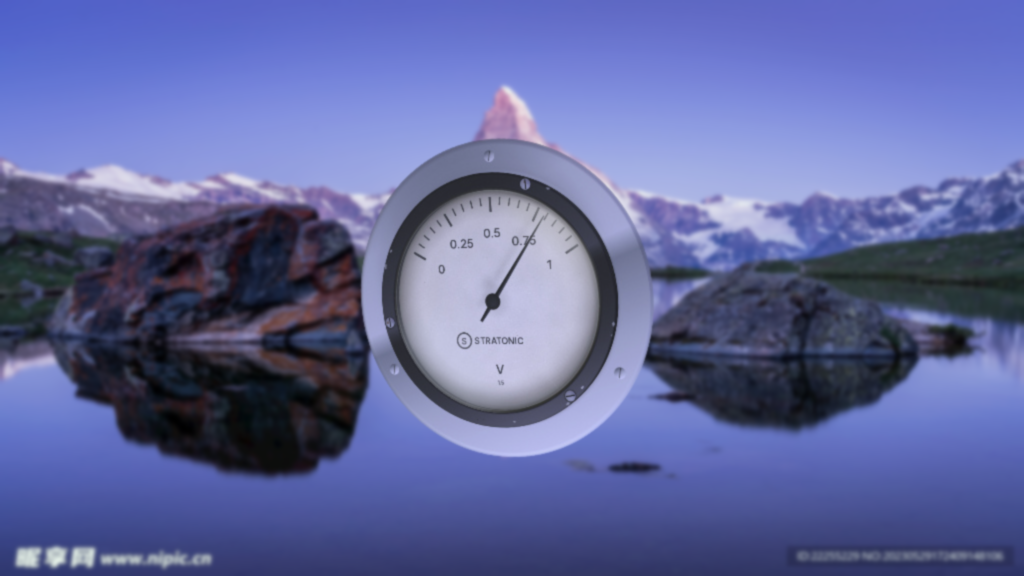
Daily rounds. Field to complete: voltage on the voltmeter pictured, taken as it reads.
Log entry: 0.8 V
